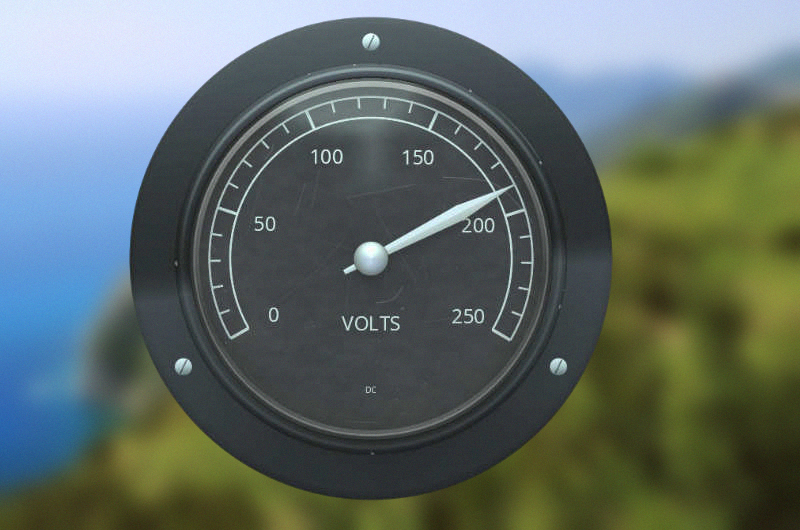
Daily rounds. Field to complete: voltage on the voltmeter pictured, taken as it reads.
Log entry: 190 V
